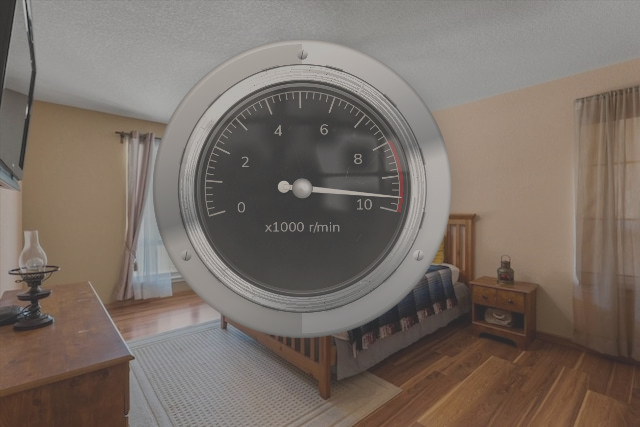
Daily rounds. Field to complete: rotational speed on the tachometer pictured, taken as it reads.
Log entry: 9600 rpm
